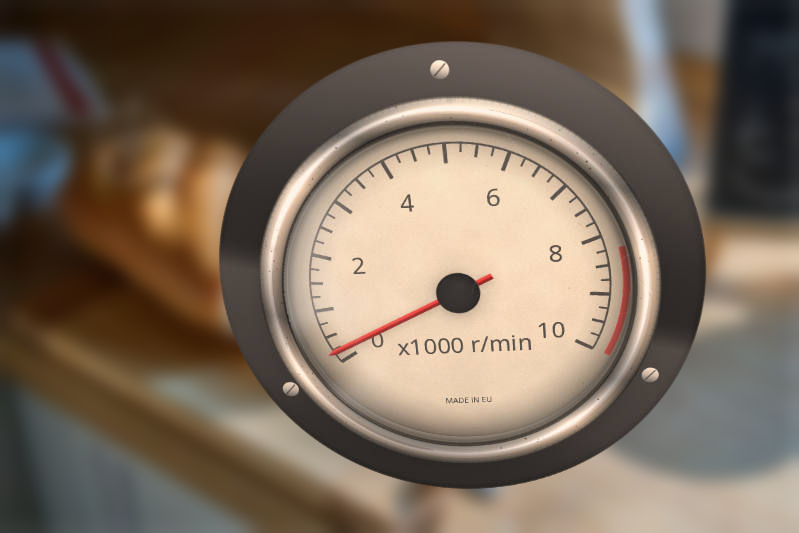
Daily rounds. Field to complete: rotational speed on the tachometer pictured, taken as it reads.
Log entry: 250 rpm
